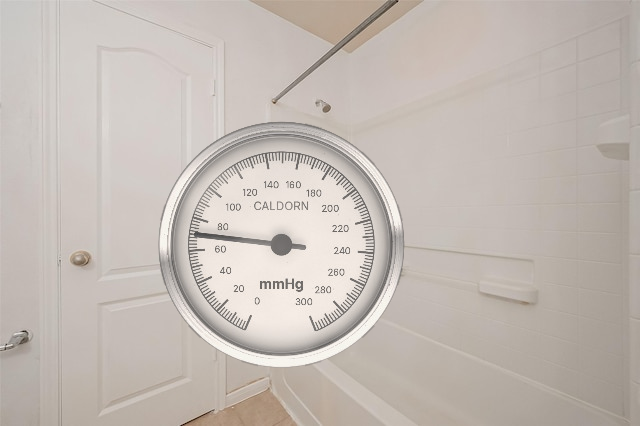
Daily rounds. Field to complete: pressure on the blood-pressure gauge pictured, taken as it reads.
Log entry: 70 mmHg
